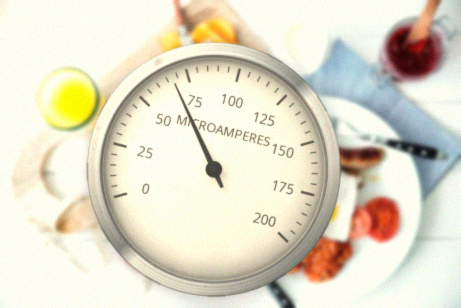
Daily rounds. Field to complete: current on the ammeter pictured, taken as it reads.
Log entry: 67.5 µA
